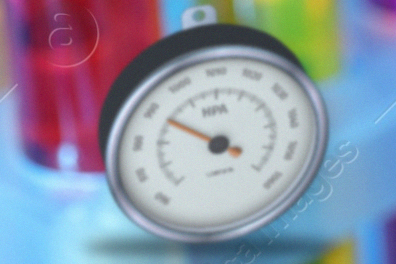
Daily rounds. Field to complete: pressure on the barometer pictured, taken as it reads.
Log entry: 990 hPa
